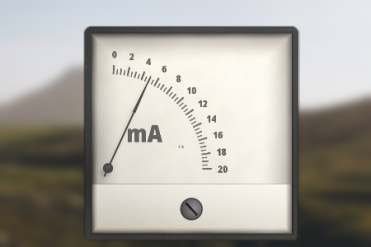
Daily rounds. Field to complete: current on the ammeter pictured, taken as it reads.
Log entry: 5 mA
